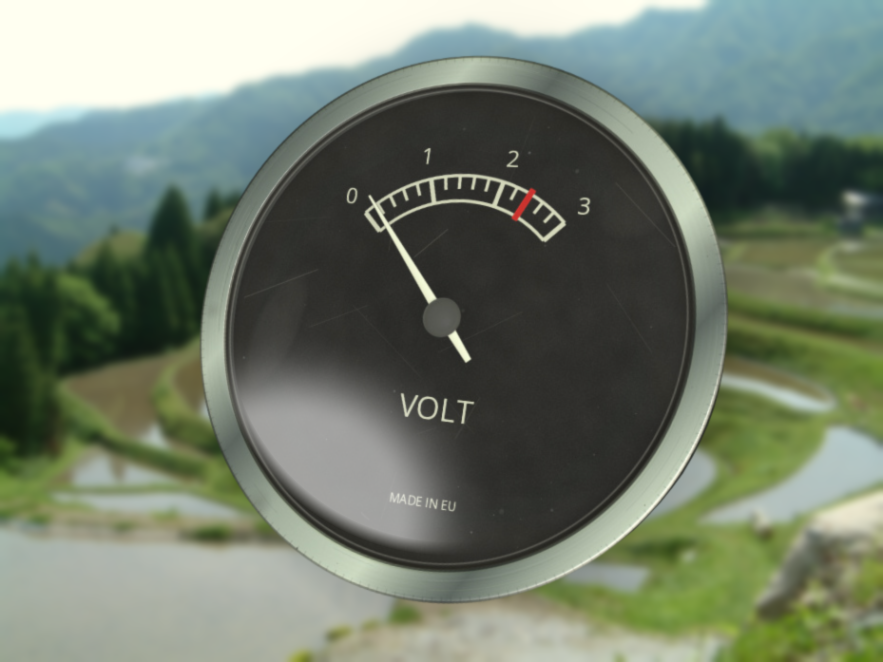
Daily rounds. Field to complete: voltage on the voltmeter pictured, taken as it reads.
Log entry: 0.2 V
